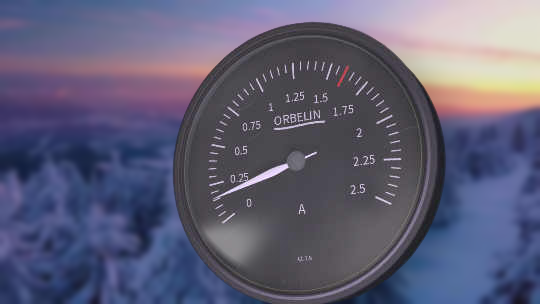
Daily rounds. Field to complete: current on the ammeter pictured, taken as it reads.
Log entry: 0.15 A
